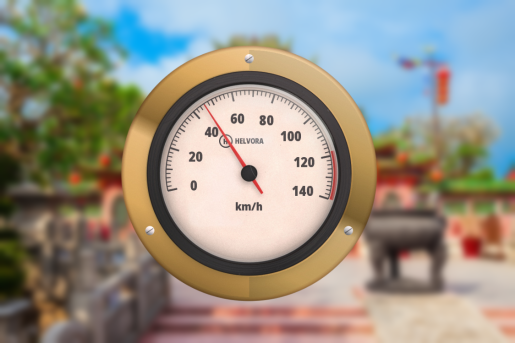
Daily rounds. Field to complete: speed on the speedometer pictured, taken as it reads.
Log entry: 46 km/h
